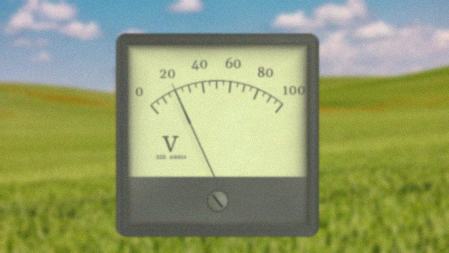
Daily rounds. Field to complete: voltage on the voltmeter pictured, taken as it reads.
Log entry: 20 V
